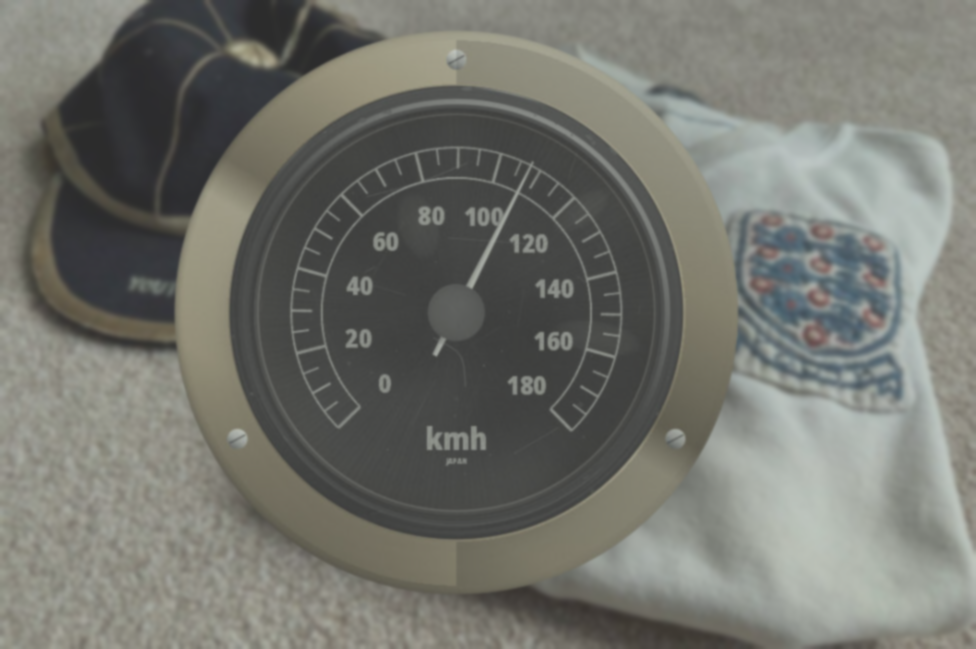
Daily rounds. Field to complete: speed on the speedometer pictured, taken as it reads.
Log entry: 107.5 km/h
